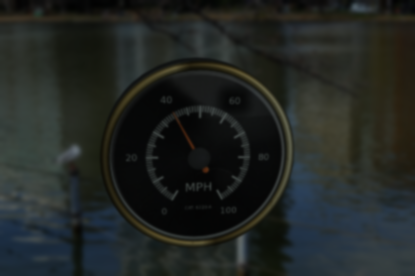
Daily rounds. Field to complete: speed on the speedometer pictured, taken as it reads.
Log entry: 40 mph
